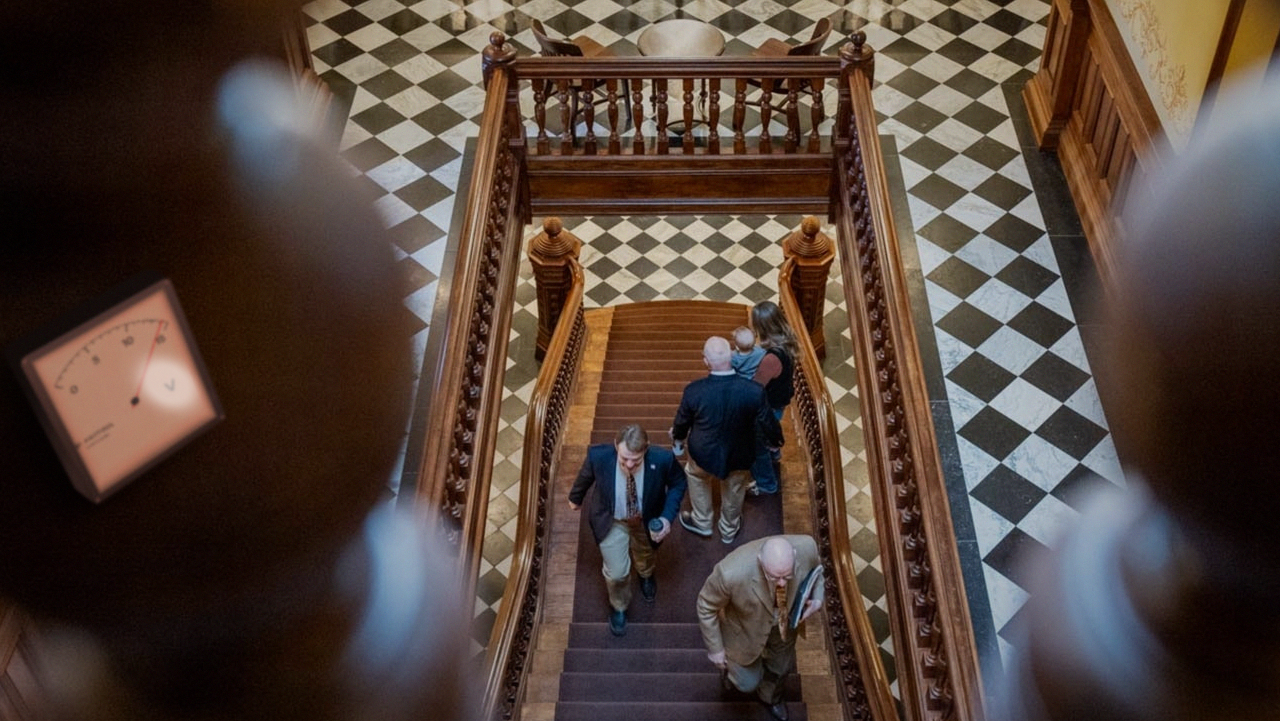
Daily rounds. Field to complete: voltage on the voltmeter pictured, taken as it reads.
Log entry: 14 V
